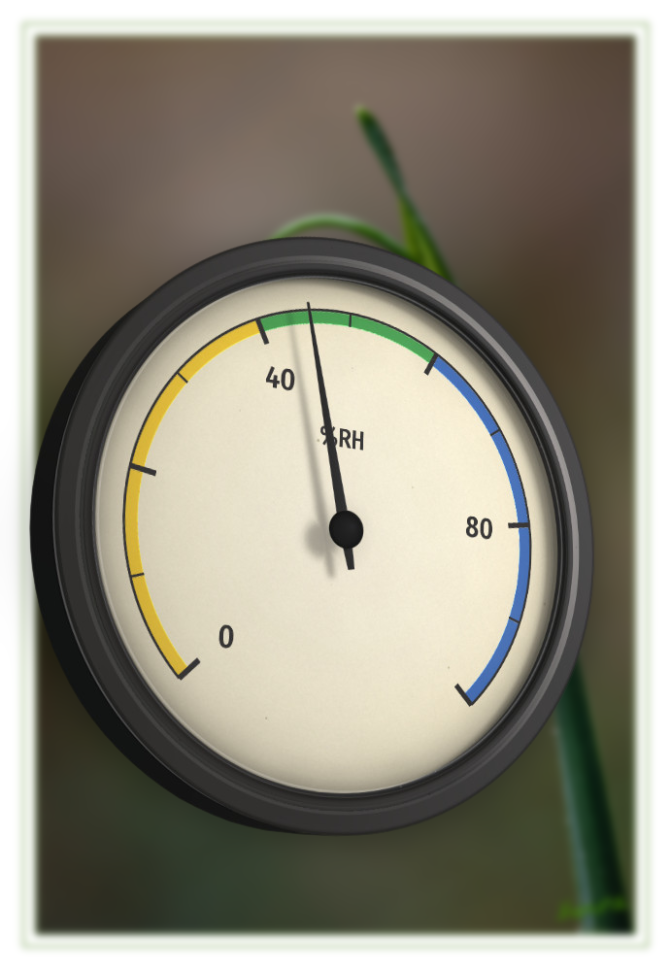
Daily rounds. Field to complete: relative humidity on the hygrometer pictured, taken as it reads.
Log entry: 45 %
